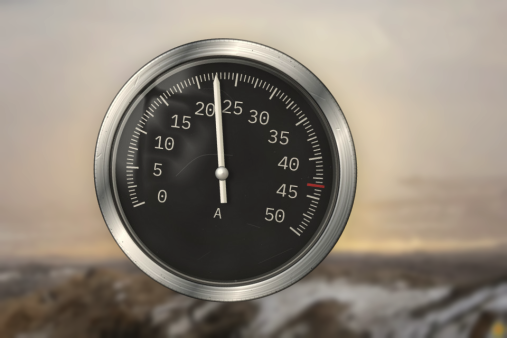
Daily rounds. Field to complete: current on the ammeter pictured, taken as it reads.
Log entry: 22.5 A
